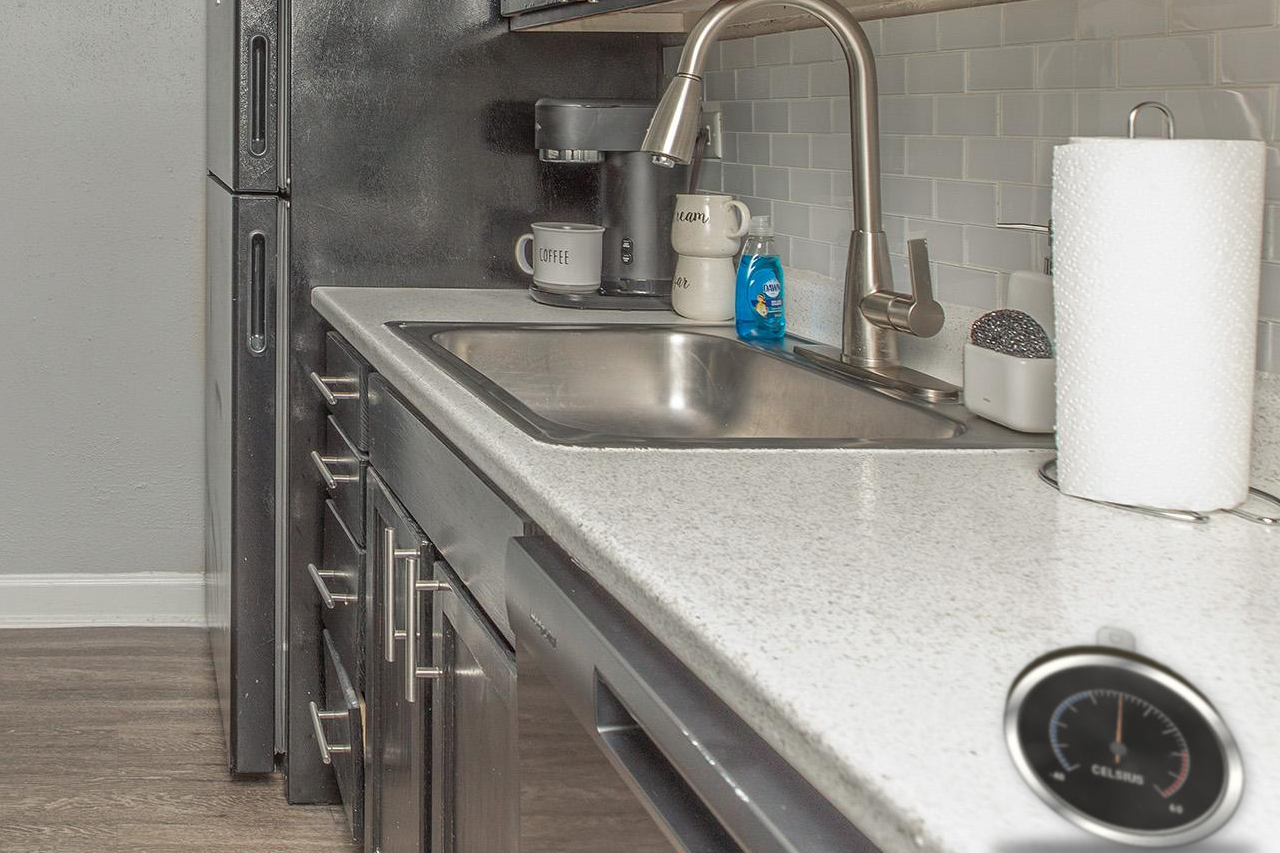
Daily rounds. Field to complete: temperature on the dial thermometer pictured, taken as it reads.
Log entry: 10 °C
